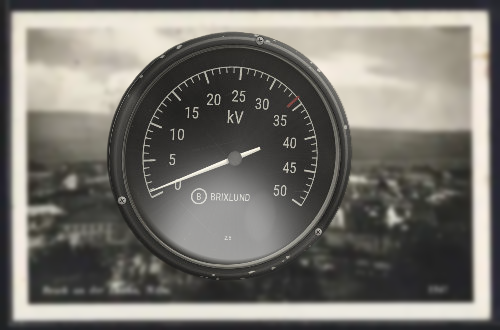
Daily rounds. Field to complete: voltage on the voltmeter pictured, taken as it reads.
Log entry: 1 kV
